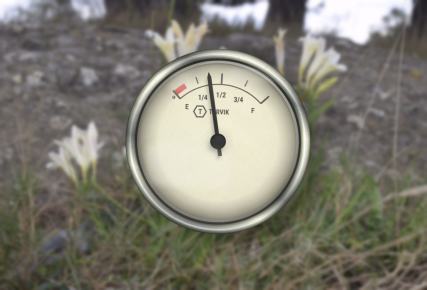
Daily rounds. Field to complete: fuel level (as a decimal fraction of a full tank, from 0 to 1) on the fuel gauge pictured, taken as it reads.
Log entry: 0.375
